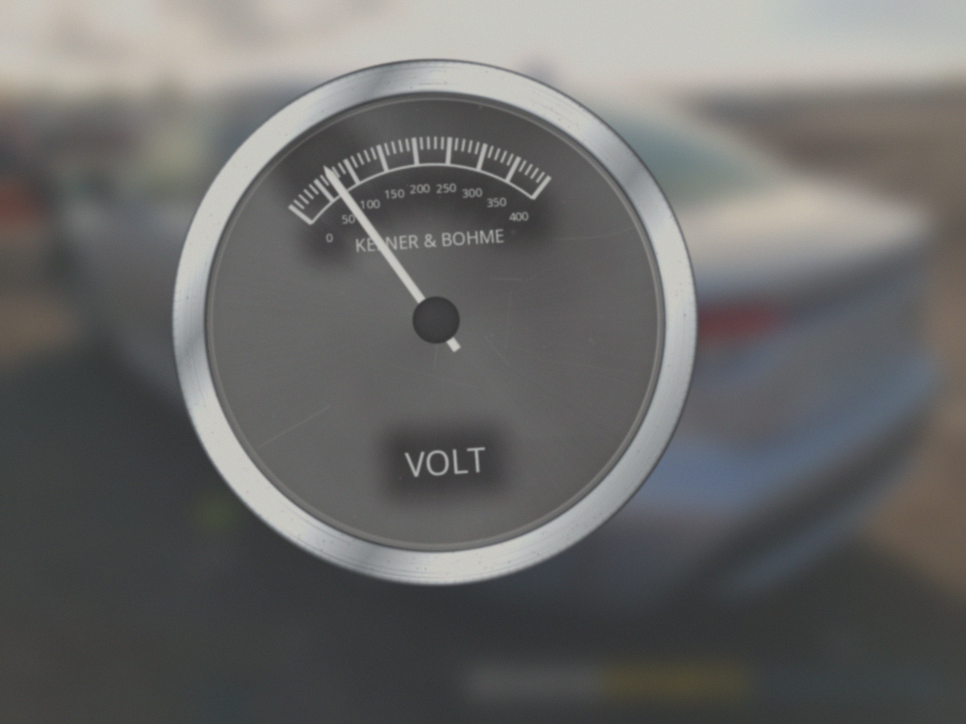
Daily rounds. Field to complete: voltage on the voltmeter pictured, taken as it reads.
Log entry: 70 V
